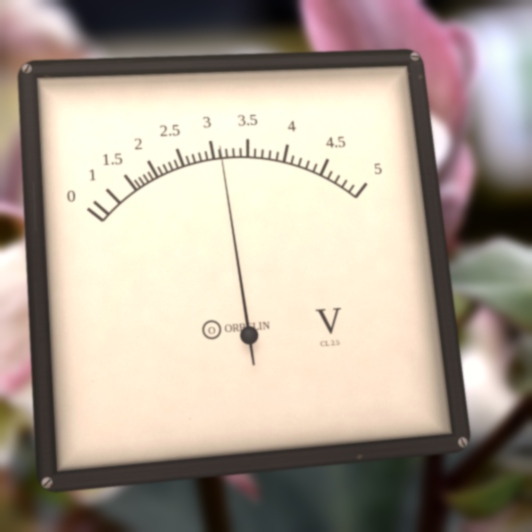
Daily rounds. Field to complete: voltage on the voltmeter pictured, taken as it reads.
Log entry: 3.1 V
